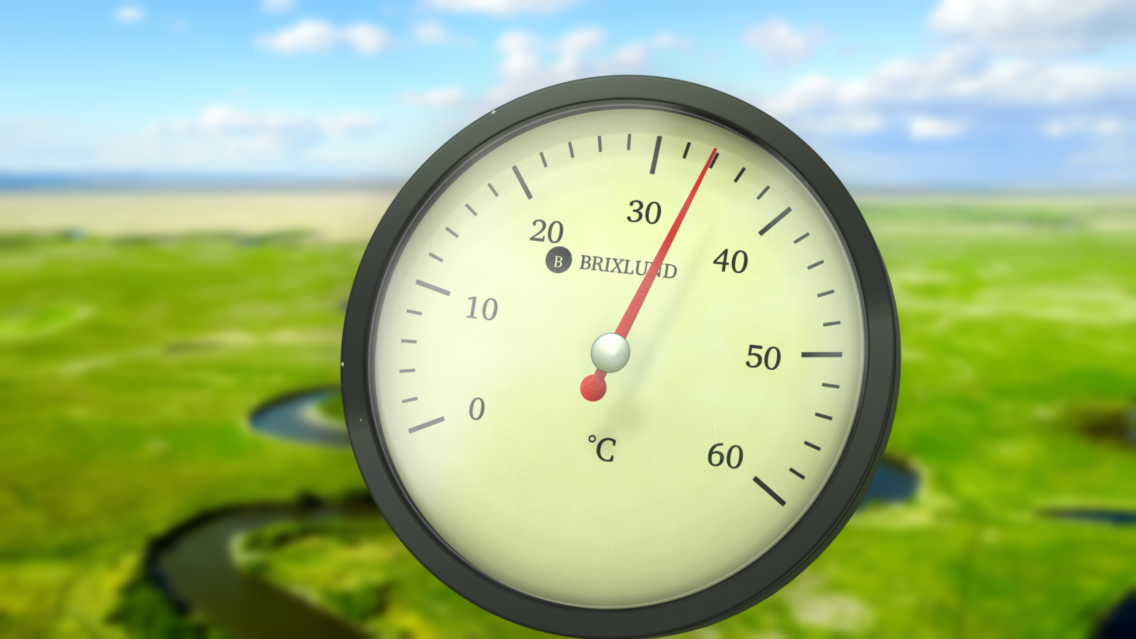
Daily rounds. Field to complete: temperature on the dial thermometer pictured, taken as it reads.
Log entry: 34 °C
